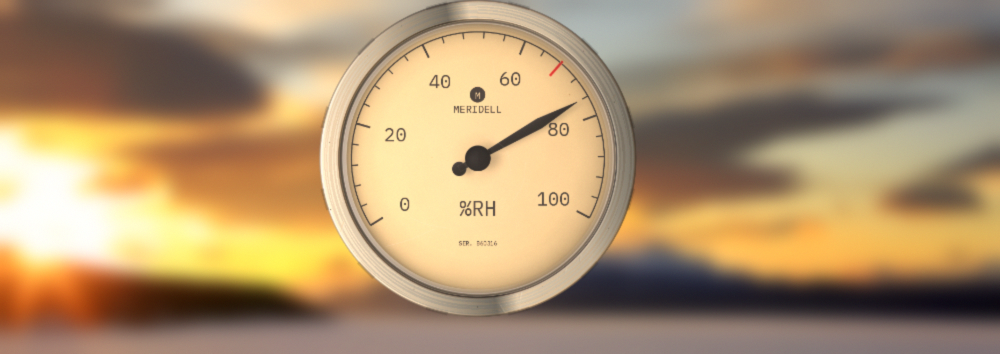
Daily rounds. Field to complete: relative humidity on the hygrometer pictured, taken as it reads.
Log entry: 76 %
